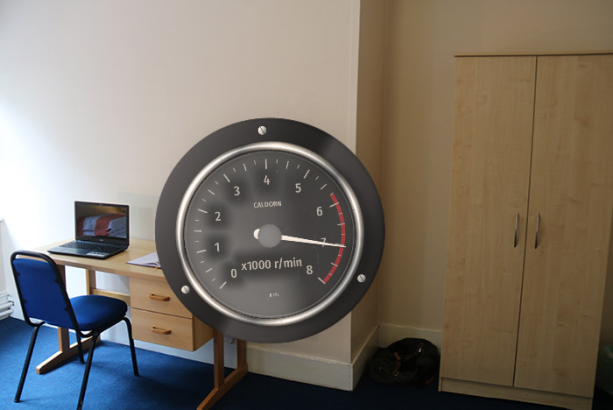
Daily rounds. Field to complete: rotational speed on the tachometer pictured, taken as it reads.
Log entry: 7000 rpm
